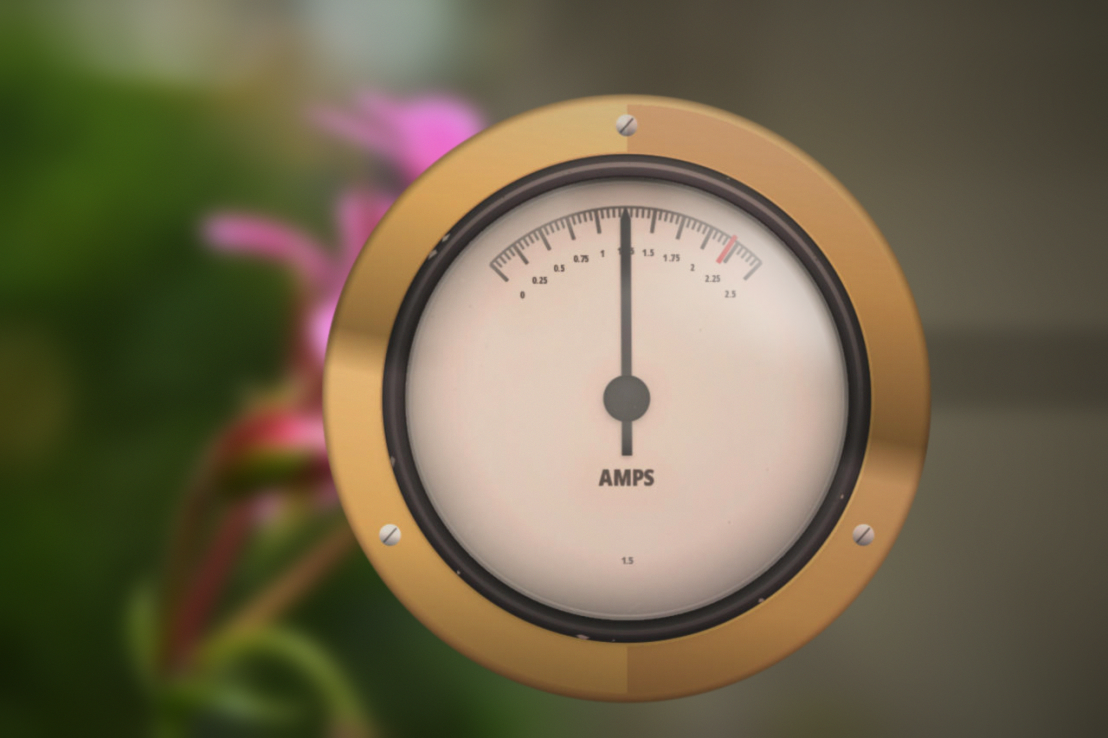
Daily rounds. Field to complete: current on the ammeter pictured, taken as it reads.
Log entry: 1.25 A
